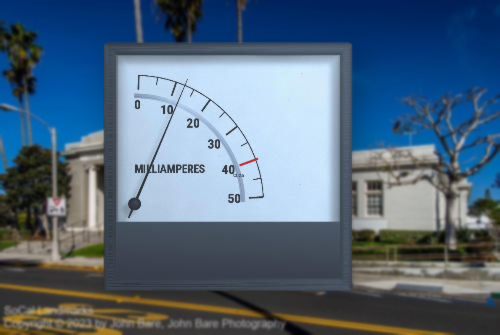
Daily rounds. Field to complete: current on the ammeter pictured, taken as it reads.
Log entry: 12.5 mA
